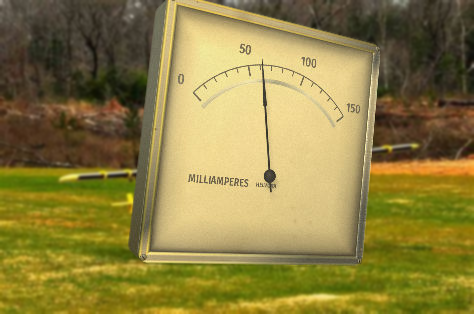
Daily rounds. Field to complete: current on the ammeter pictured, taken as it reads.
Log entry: 60 mA
